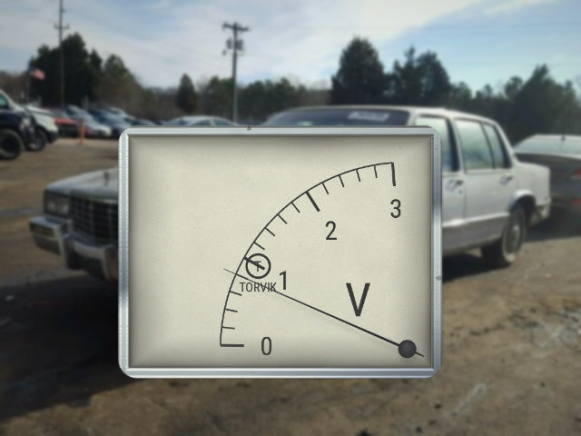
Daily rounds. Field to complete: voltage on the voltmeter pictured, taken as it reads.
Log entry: 0.8 V
